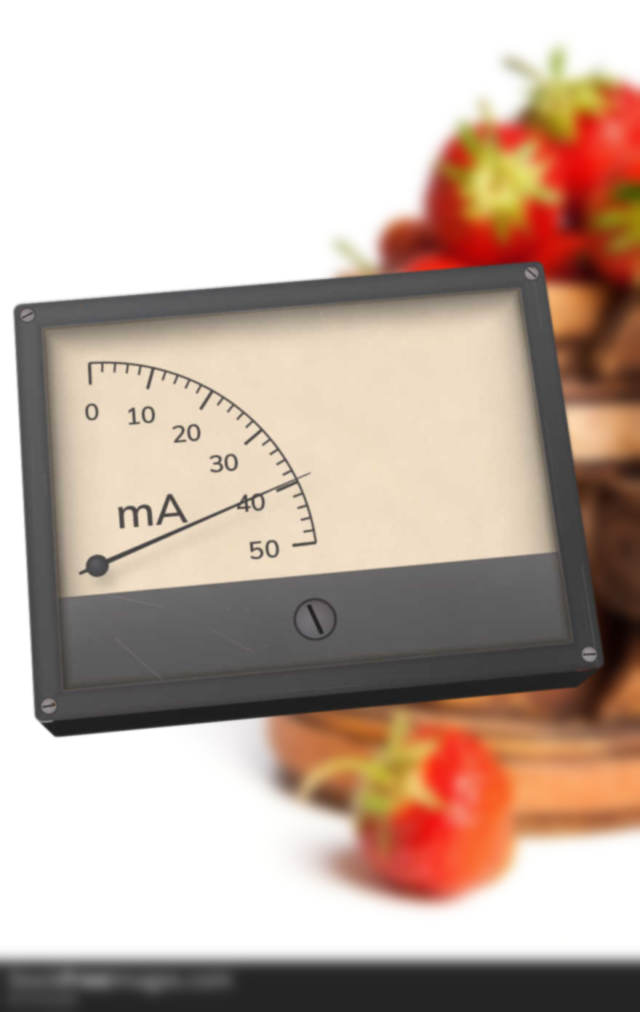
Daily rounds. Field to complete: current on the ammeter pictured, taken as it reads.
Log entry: 40 mA
